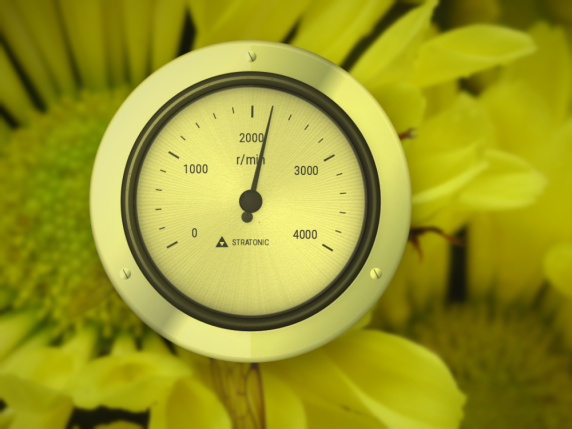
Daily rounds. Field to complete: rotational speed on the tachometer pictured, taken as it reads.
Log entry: 2200 rpm
